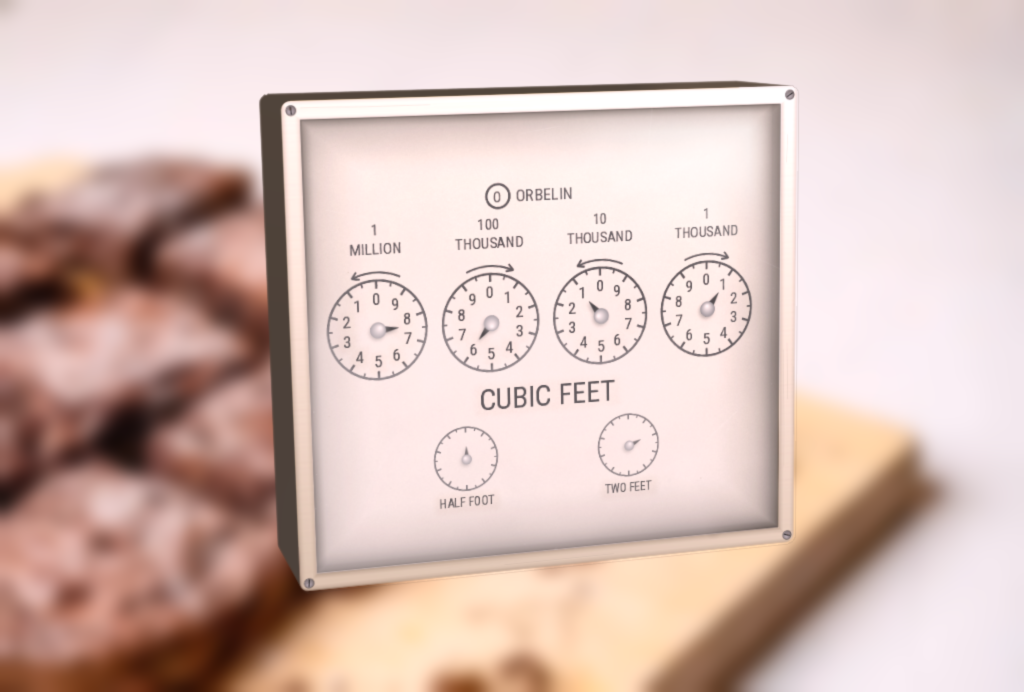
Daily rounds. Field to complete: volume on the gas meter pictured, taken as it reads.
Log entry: 761100 ft³
